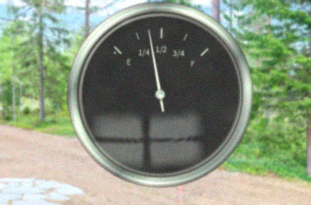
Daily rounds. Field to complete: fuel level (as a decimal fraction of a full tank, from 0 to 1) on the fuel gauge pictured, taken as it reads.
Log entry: 0.375
